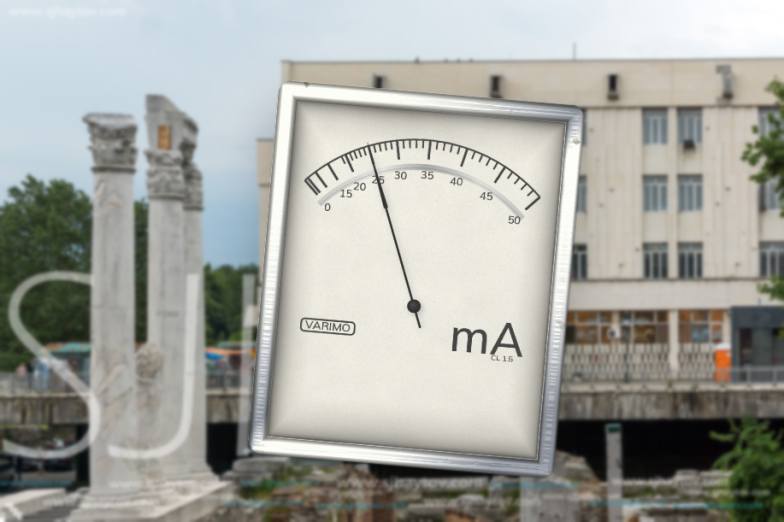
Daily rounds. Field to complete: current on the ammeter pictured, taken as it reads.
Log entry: 25 mA
